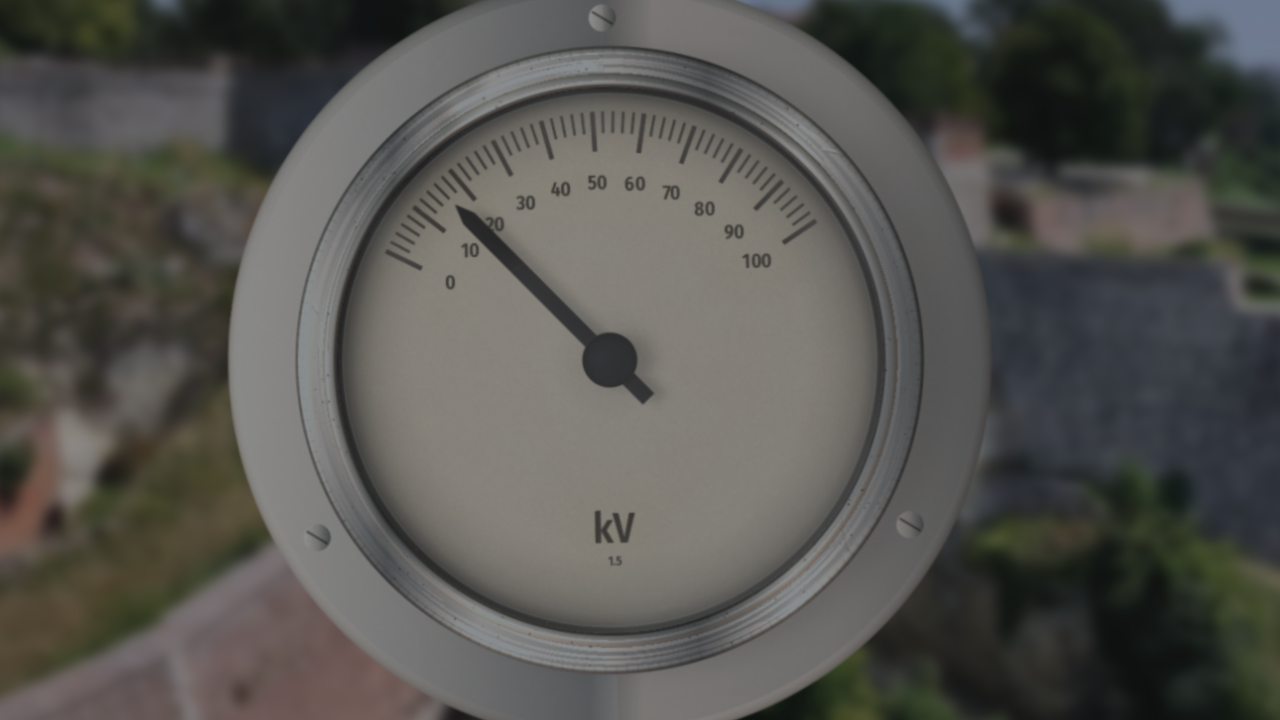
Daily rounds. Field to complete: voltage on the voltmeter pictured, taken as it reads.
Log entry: 16 kV
